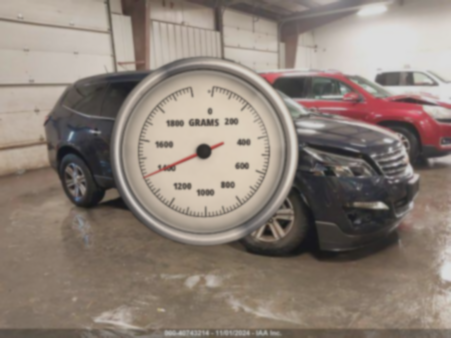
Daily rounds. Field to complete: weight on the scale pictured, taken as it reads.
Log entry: 1400 g
